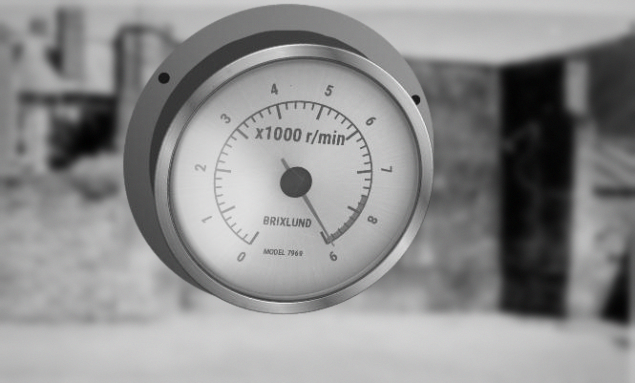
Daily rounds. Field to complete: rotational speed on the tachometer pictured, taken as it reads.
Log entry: 8900 rpm
